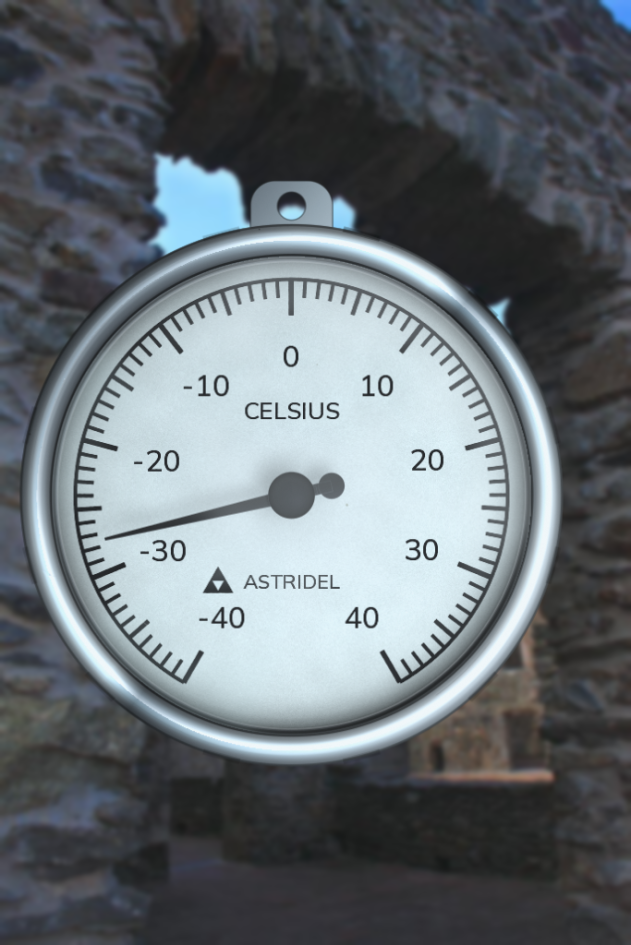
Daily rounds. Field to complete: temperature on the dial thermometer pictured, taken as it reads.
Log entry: -27.5 °C
